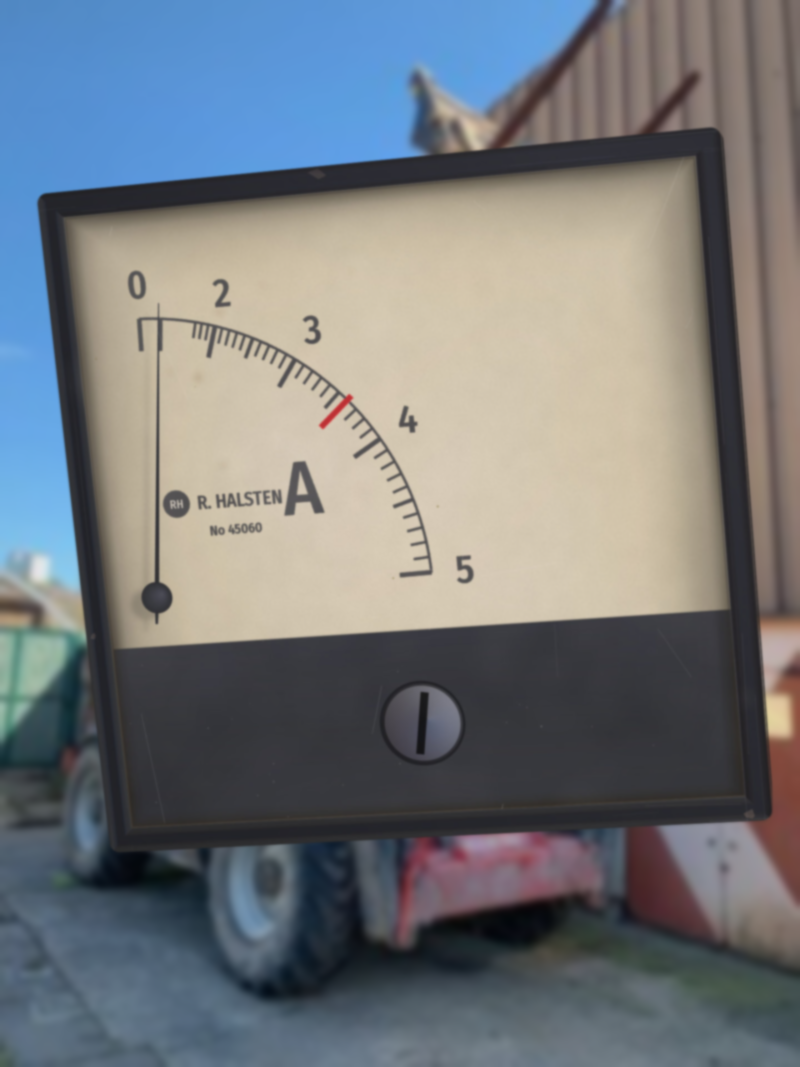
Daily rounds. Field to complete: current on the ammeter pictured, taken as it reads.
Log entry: 1 A
